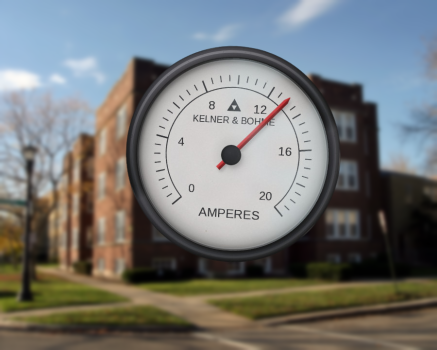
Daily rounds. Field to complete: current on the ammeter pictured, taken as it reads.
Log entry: 13 A
